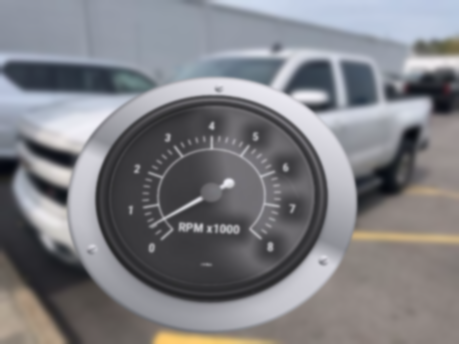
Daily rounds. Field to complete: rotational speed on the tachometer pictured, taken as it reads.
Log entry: 400 rpm
